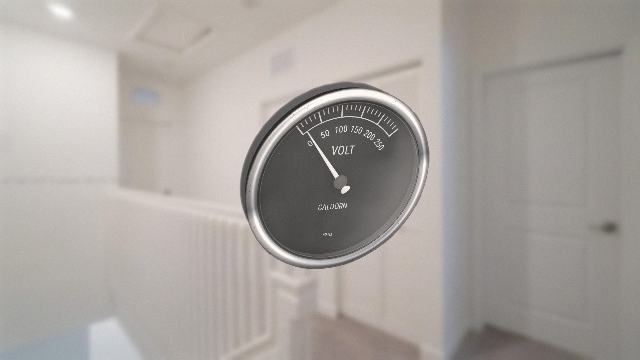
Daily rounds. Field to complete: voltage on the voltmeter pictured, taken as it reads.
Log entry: 10 V
